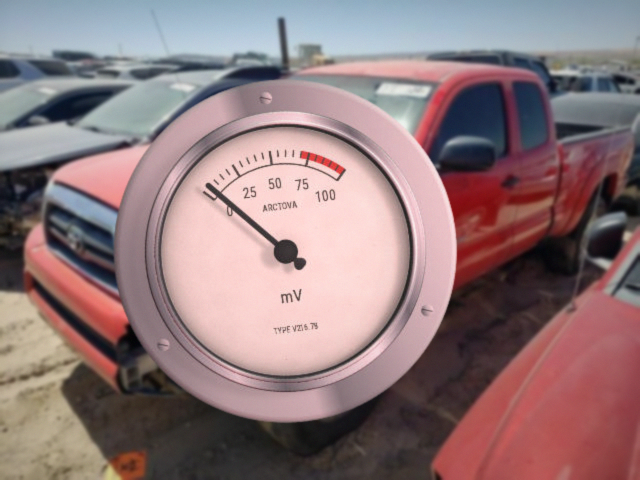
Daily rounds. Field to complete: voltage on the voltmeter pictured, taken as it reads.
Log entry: 5 mV
